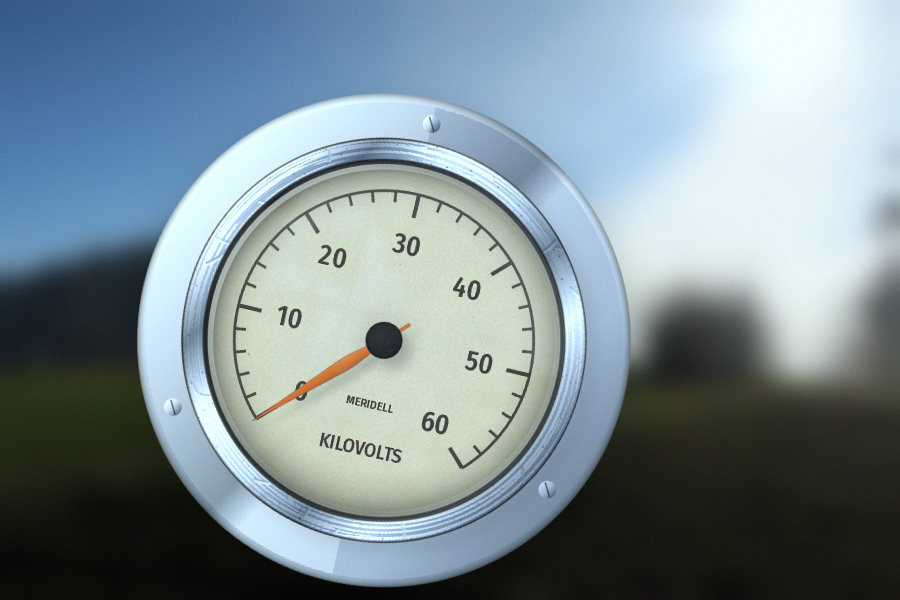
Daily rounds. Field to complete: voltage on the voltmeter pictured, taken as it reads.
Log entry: 0 kV
